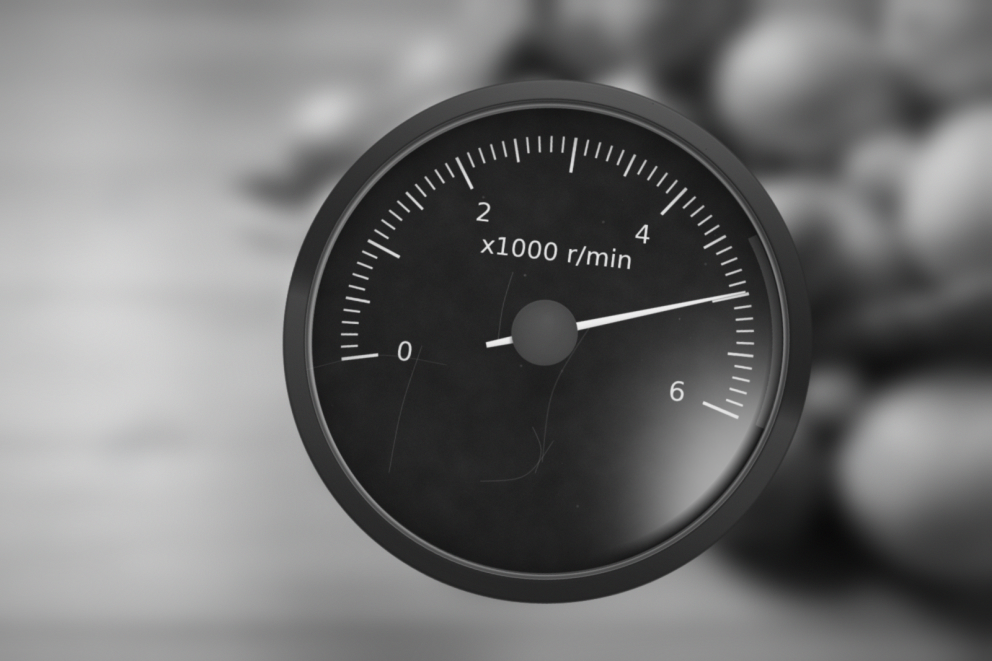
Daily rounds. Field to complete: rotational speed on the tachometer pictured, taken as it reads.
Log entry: 5000 rpm
